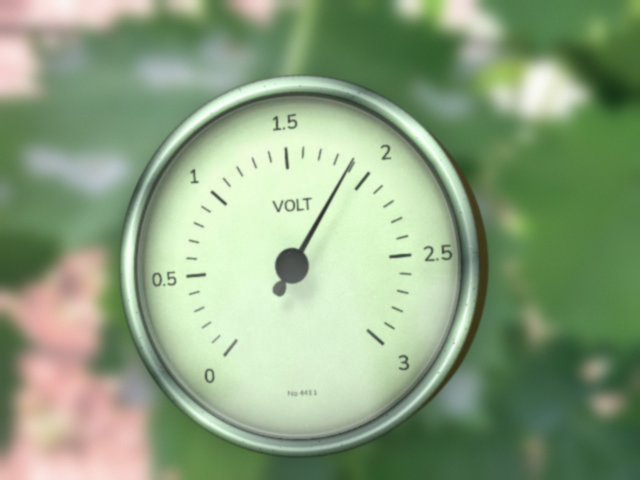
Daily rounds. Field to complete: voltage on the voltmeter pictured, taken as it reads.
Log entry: 1.9 V
